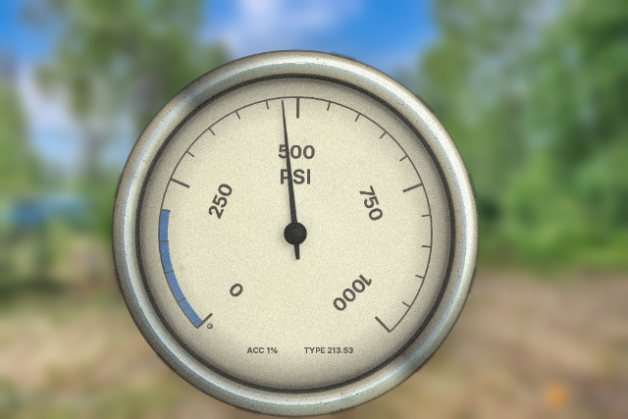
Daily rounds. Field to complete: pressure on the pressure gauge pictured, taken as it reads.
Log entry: 475 psi
